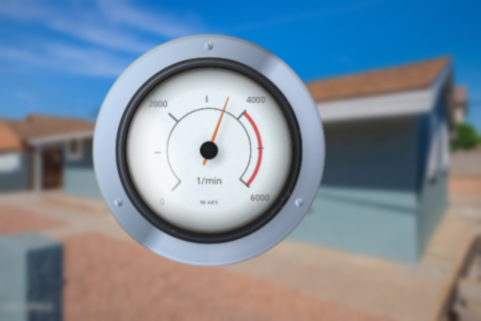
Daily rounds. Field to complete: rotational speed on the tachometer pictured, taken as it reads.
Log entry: 3500 rpm
